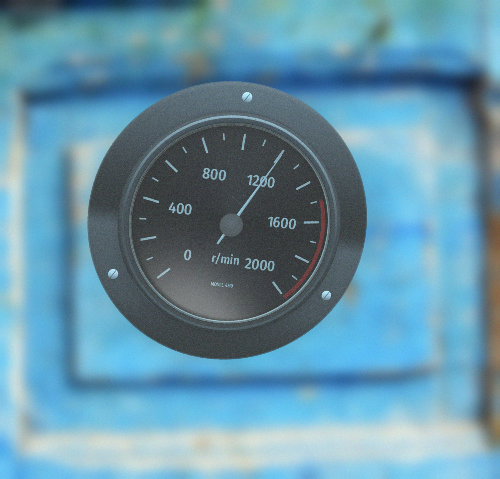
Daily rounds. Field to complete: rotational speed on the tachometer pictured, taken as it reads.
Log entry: 1200 rpm
